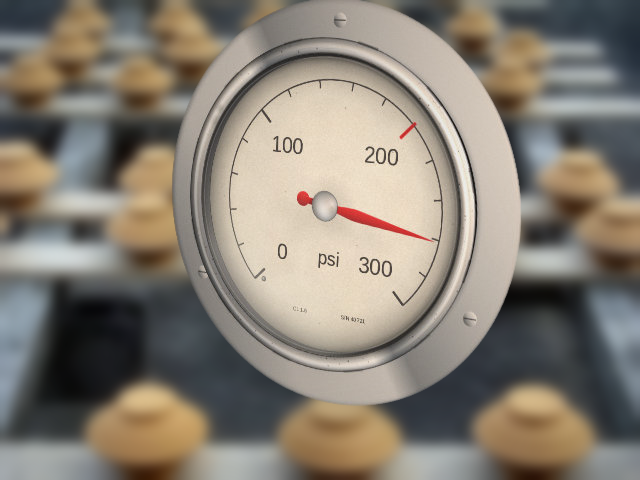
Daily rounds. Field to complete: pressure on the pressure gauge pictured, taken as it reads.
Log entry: 260 psi
